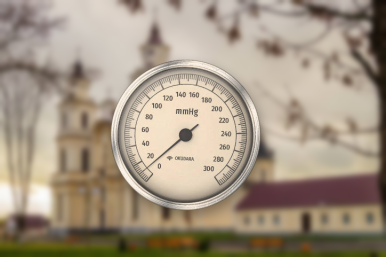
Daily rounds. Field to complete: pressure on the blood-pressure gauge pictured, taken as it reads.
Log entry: 10 mmHg
